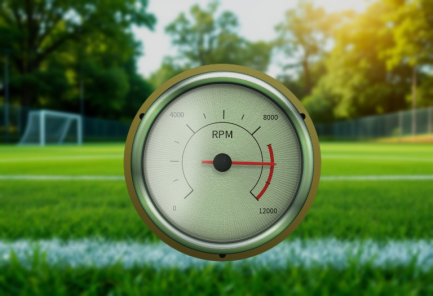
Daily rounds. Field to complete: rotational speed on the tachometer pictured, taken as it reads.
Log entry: 10000 rpm
